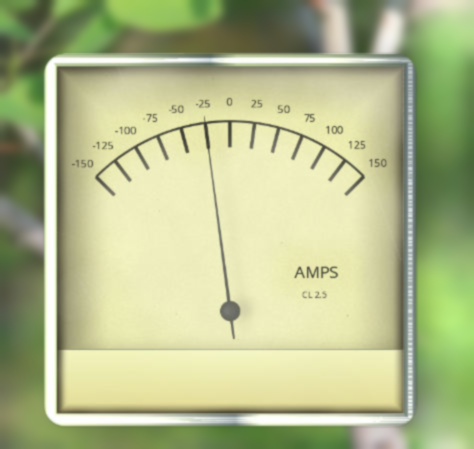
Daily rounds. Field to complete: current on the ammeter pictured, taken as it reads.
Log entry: -25 A
